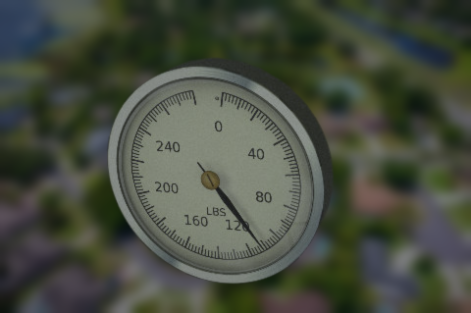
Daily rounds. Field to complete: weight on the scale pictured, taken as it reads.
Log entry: 110 lb
